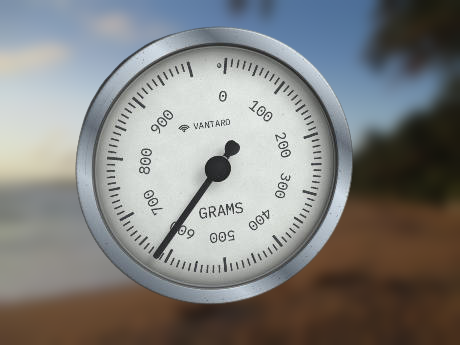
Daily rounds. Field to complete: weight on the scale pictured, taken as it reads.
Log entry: 620 g
